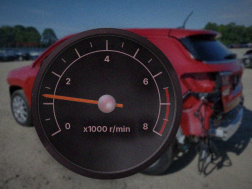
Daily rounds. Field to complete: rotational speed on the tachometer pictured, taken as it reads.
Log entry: 1250 rpm
